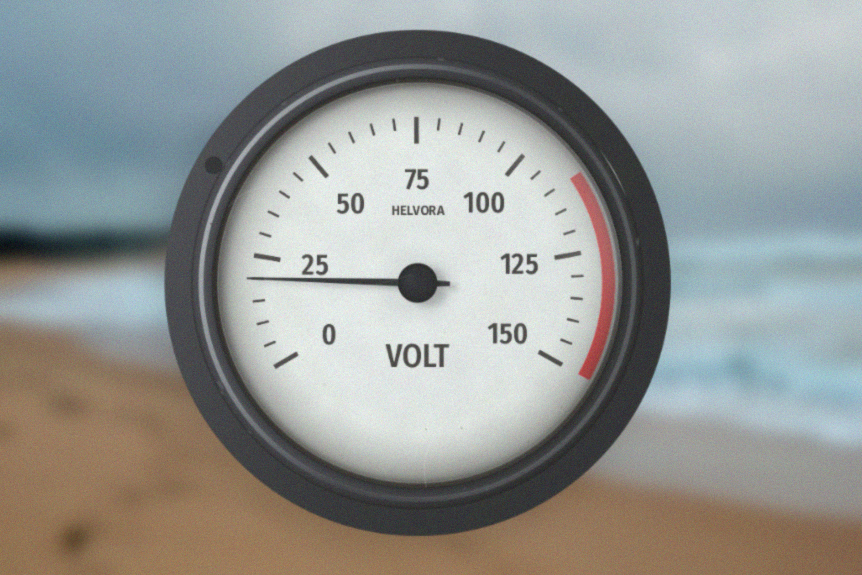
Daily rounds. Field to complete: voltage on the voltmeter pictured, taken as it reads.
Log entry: 20 V
